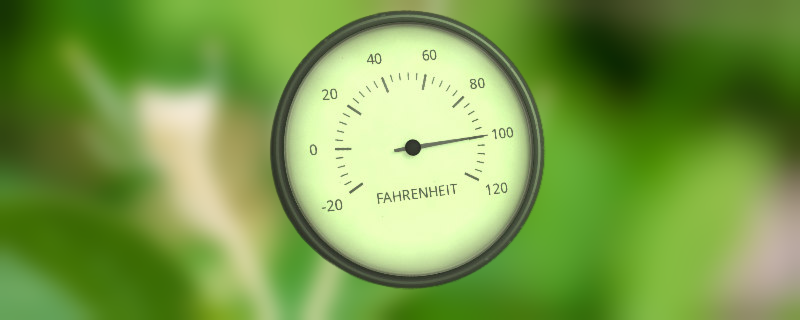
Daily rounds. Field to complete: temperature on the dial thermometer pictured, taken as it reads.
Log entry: 100 °F
